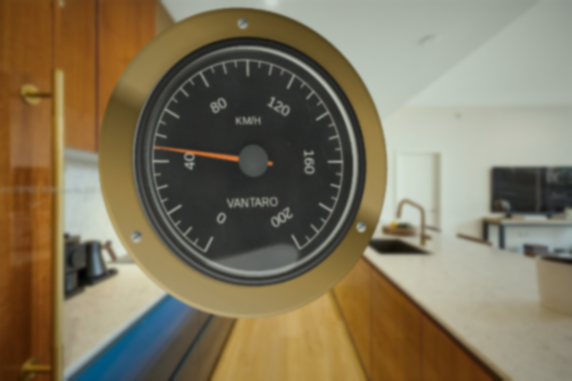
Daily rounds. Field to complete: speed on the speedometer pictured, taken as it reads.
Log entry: 45 km/h
